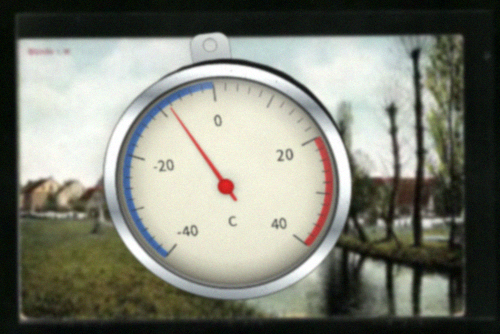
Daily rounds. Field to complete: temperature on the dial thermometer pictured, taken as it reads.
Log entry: -8 °C
